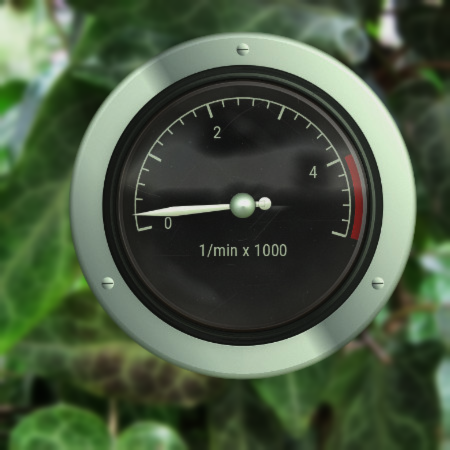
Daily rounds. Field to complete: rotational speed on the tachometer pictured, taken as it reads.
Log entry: 200 rpm
